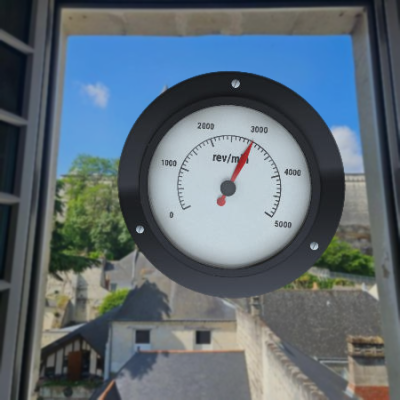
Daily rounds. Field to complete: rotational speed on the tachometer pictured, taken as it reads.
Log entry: 3000 rpm
